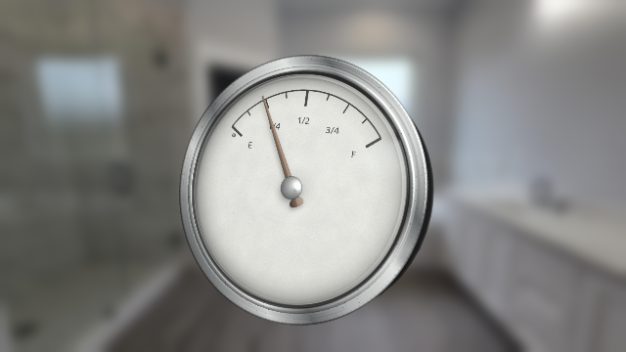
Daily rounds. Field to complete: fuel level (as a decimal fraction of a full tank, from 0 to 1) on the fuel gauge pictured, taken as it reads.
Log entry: 0.25
